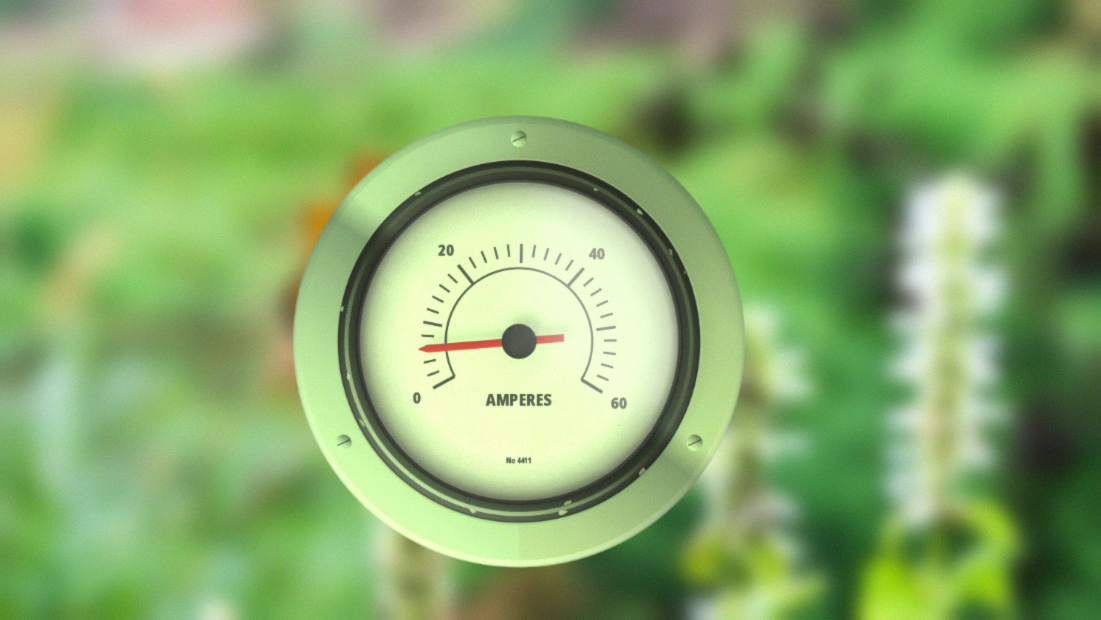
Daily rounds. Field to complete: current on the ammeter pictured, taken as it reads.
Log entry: 6 A
